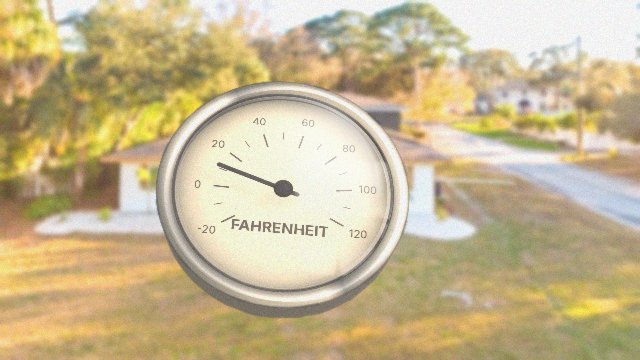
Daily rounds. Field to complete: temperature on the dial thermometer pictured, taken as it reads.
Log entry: 10 °F
